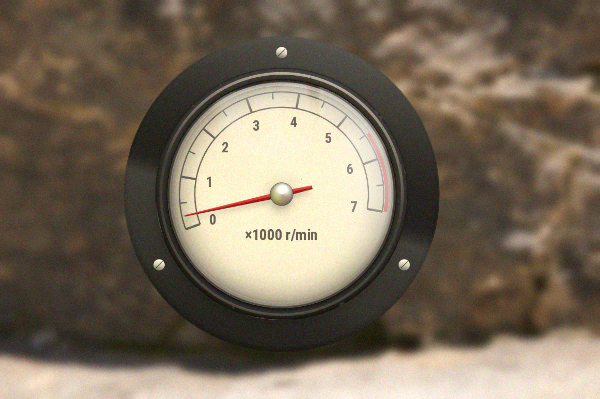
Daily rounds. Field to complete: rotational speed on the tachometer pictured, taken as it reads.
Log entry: 250 rpm
